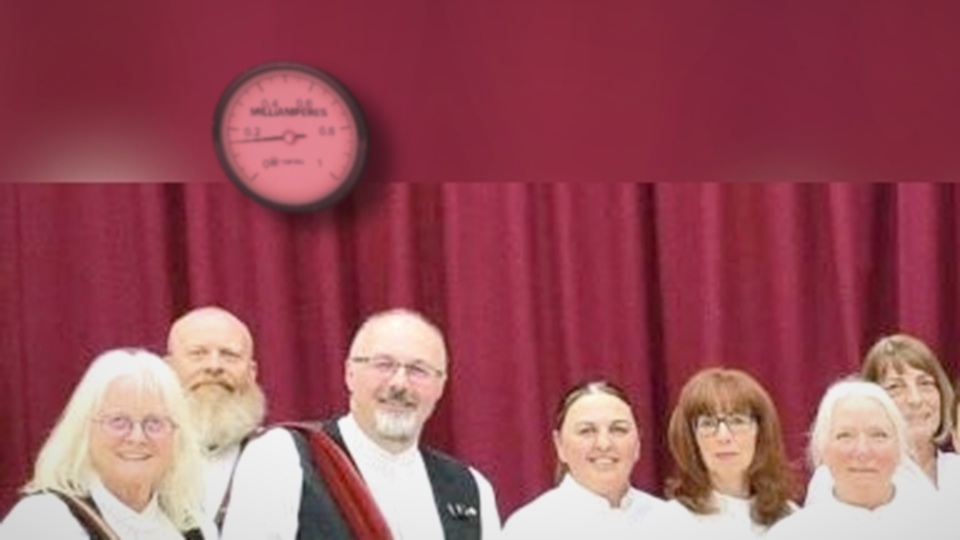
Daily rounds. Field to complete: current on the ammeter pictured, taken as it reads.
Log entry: 0.15 mA
